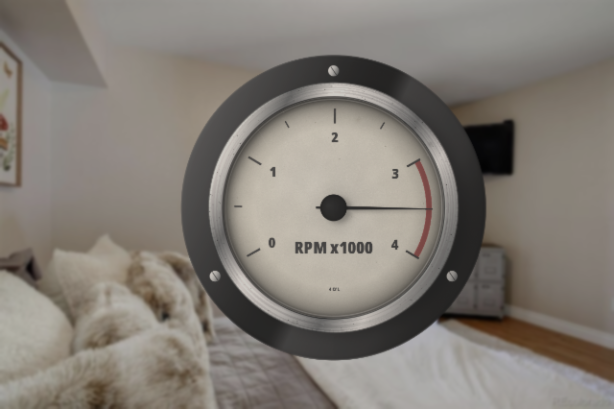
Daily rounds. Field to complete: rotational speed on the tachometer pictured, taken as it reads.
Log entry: 3500 rpm
